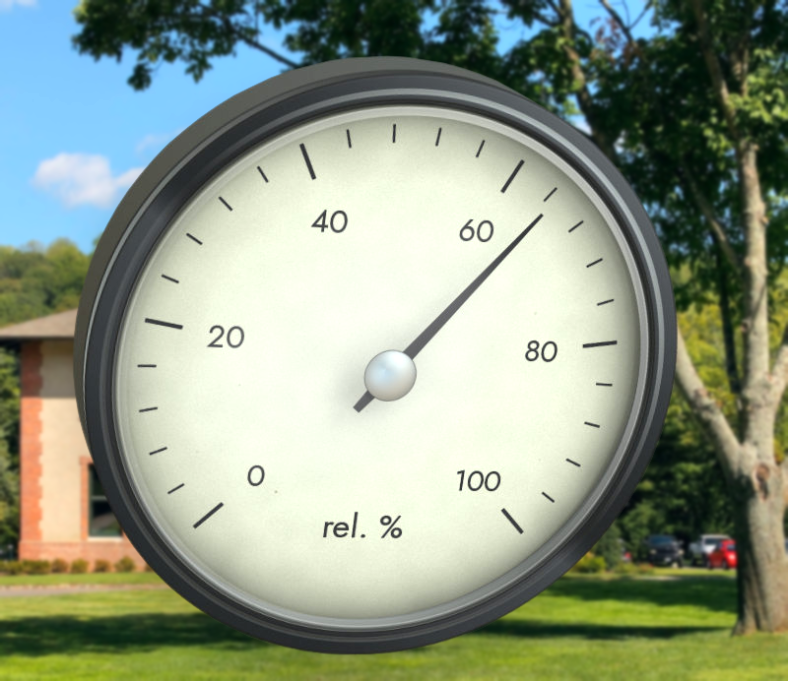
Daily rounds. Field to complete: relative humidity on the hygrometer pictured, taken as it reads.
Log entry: 64 %
